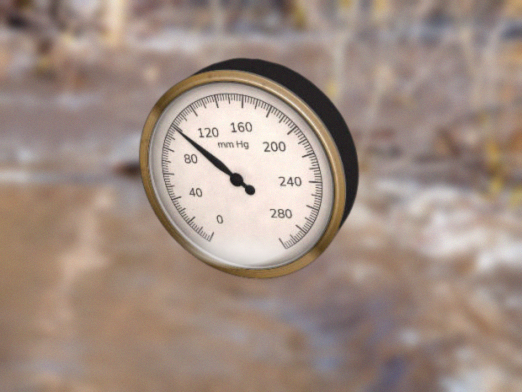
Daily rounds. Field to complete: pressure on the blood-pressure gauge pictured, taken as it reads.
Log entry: 100 mmHg
